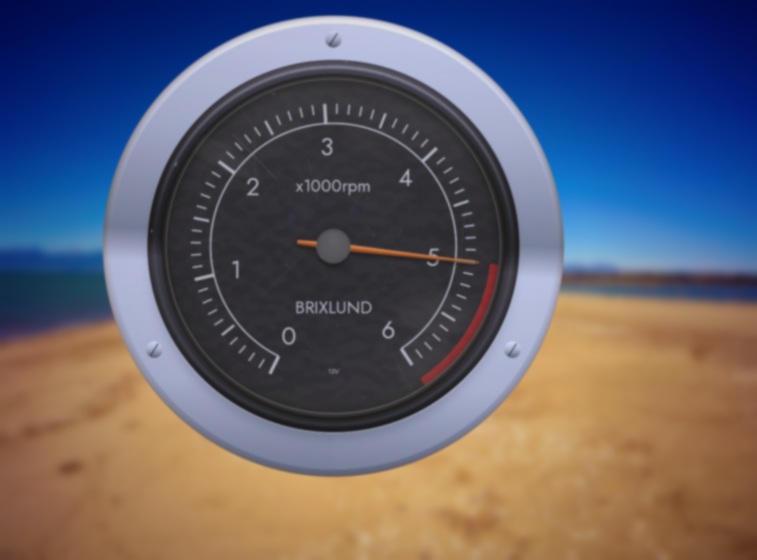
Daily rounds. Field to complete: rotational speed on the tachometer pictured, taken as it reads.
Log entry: 5000 rpm
